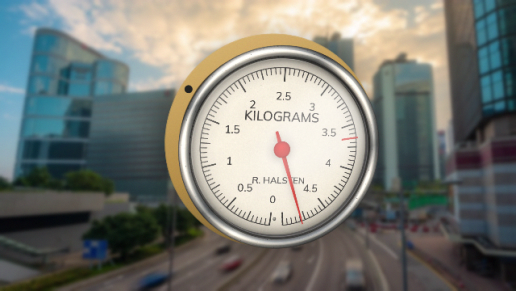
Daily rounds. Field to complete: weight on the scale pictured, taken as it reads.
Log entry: 4.8 kg
